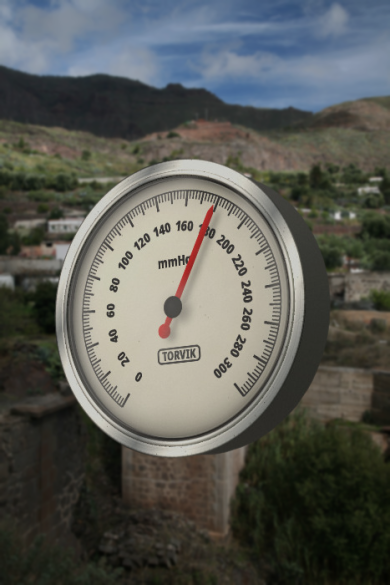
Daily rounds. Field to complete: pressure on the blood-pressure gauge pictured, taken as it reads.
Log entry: 180 mmHg
